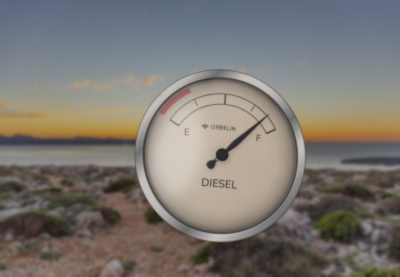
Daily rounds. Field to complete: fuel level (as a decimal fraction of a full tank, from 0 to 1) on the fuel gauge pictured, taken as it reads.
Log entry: 0.875
